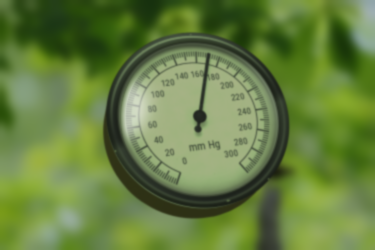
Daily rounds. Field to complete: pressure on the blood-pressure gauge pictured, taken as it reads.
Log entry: 170 mmHg
